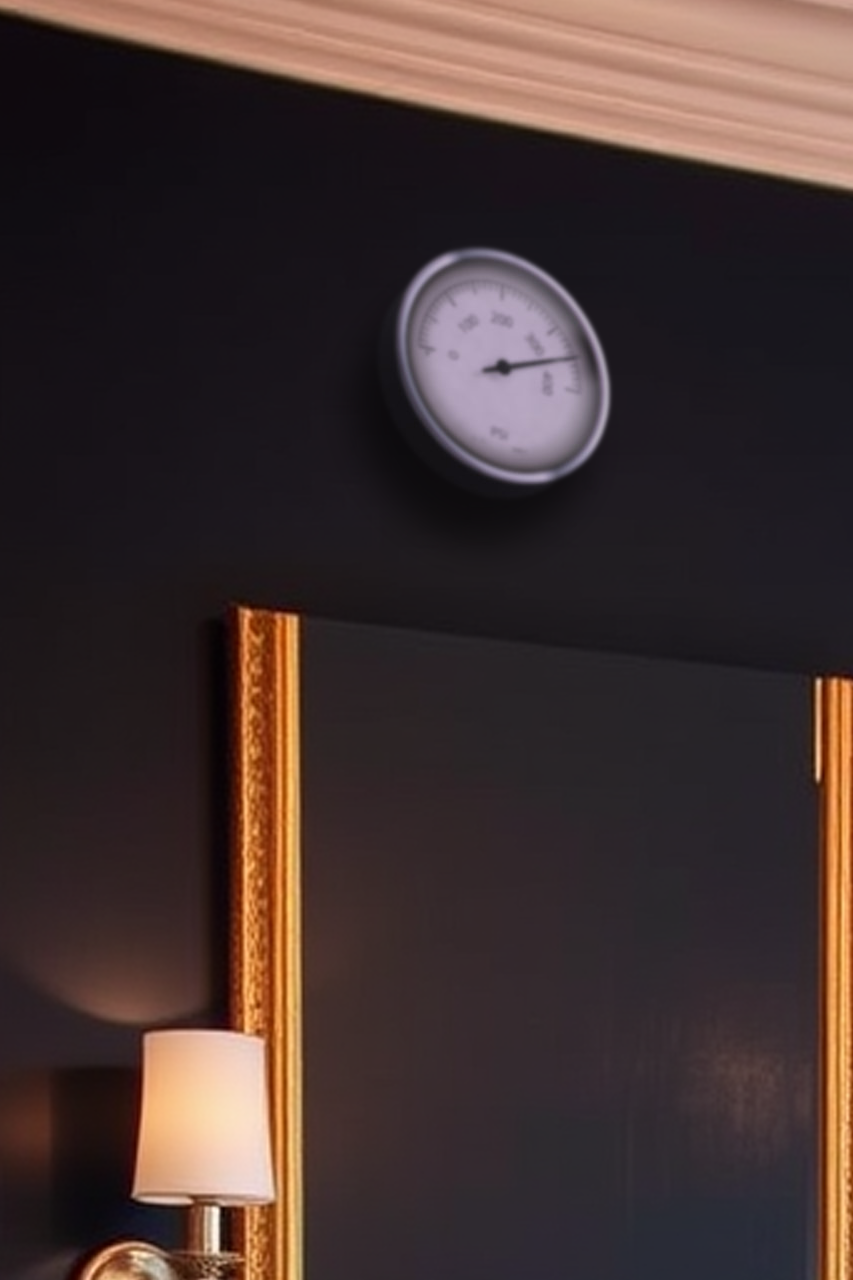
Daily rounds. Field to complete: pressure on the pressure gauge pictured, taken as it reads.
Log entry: 350 psi
